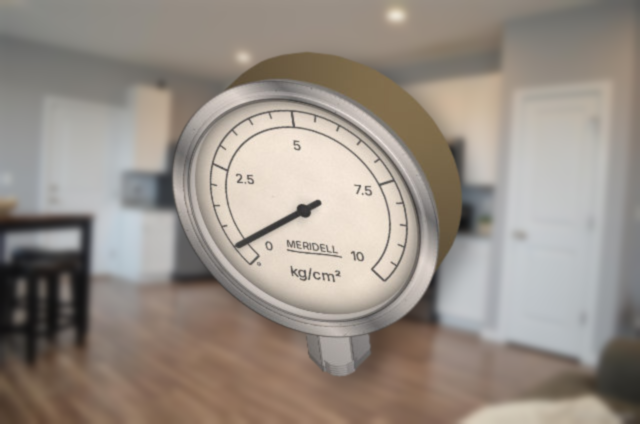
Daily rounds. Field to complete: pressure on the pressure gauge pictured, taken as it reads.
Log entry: 0.5 kg/cm²
